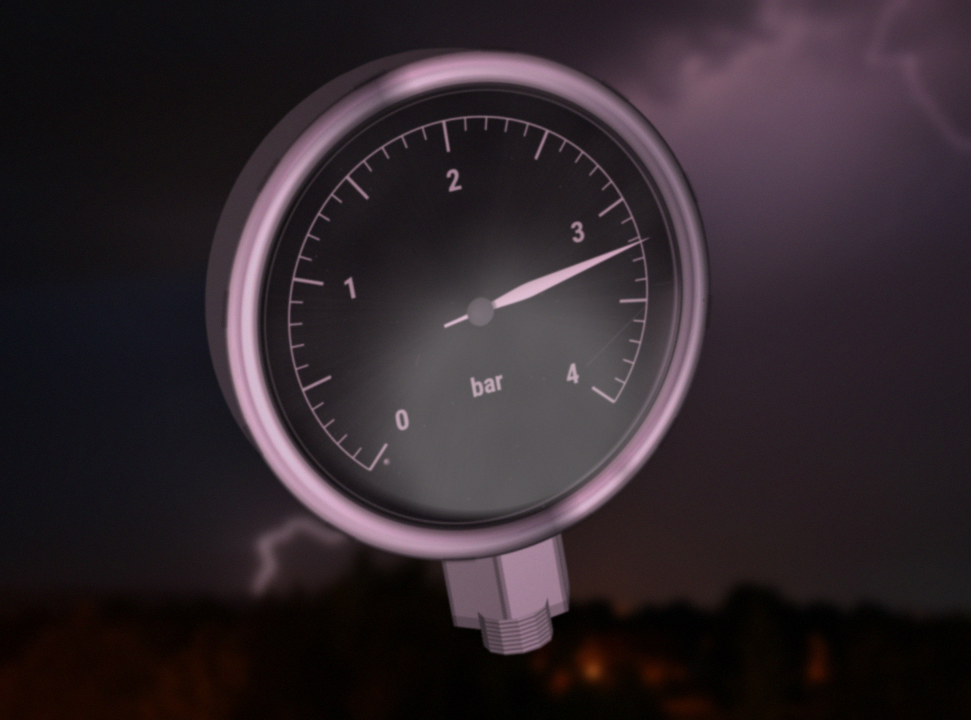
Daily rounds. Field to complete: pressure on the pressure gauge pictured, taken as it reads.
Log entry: 3.2 bar
